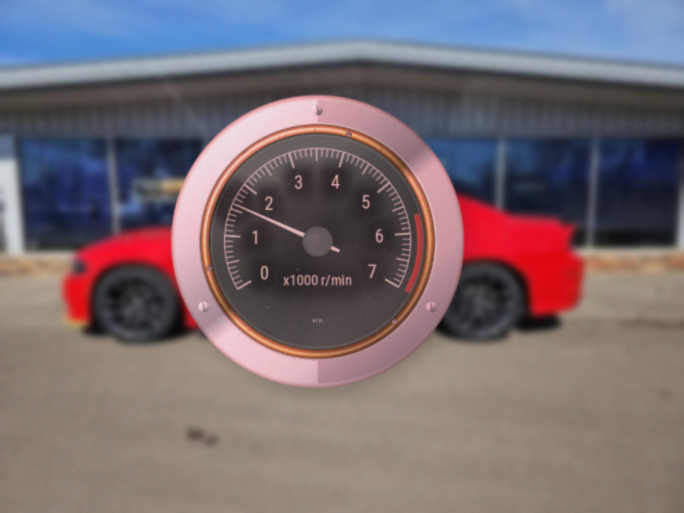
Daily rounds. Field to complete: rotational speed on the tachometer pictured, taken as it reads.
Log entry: 1600 rpm
